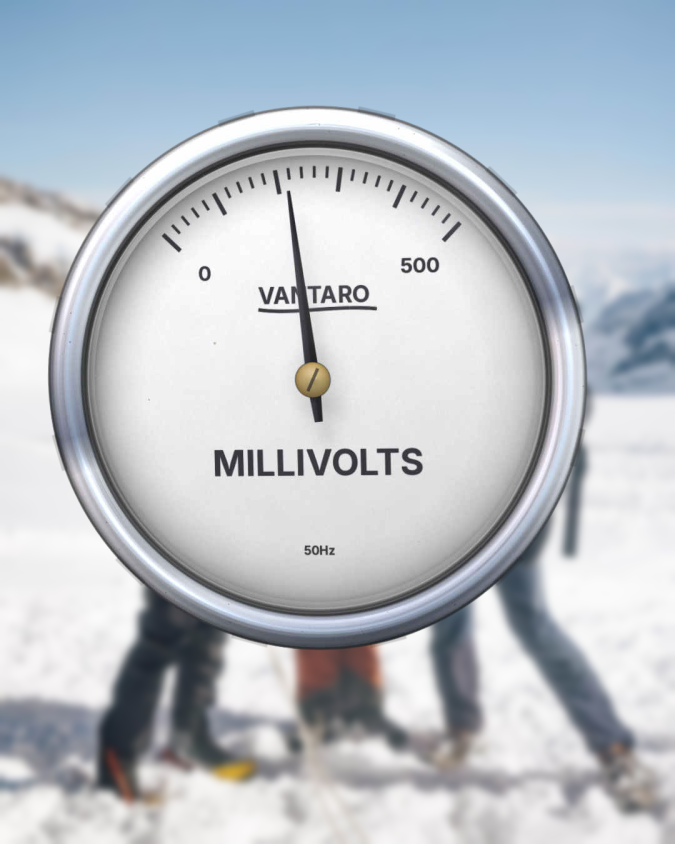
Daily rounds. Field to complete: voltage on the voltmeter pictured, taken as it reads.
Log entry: 220 mV
